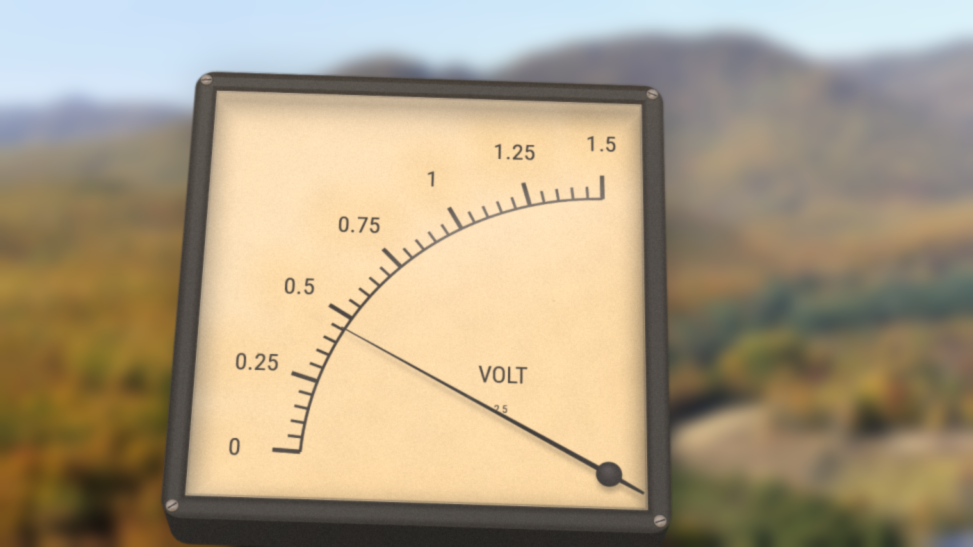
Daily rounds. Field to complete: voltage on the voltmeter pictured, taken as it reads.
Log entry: 0.45 V
